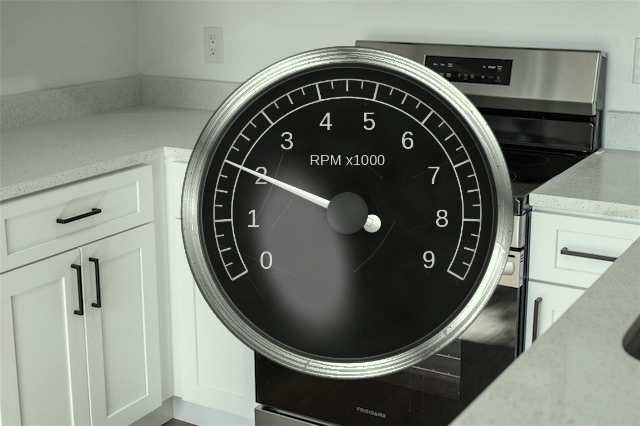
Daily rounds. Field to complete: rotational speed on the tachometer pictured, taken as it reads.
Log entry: 2000 rpm
